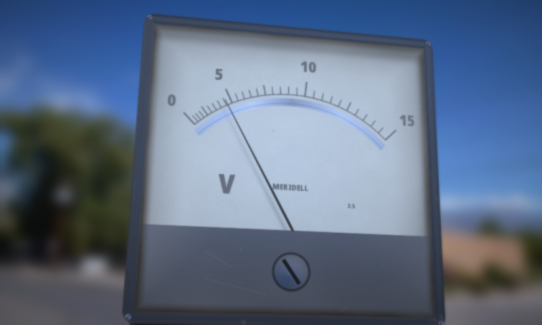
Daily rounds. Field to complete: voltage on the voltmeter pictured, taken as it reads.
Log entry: 4.5 V
